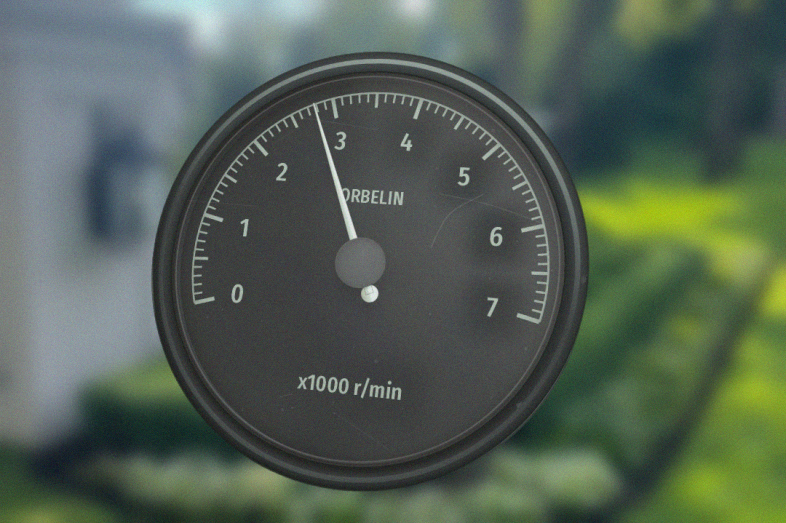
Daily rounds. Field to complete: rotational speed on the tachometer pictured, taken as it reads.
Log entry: 2800 rpm
